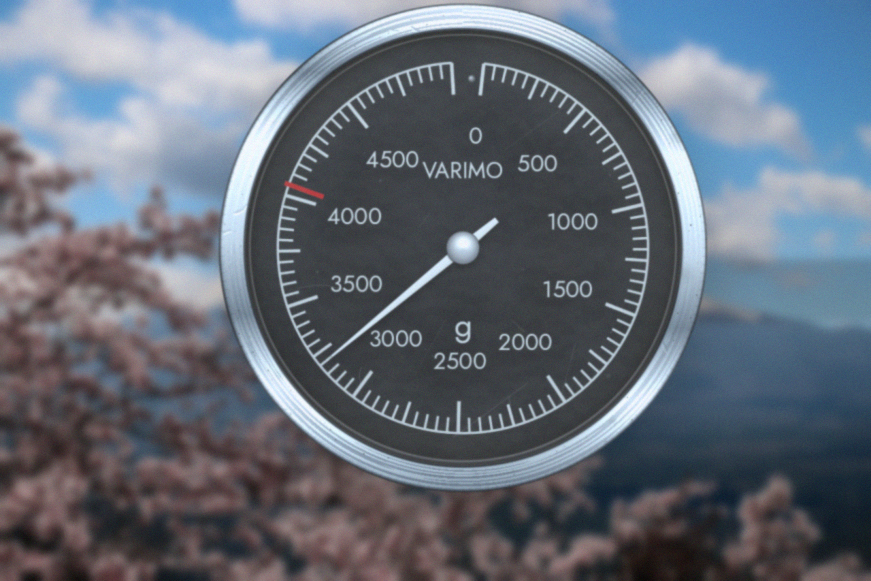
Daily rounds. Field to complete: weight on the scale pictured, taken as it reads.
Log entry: 3200 g
